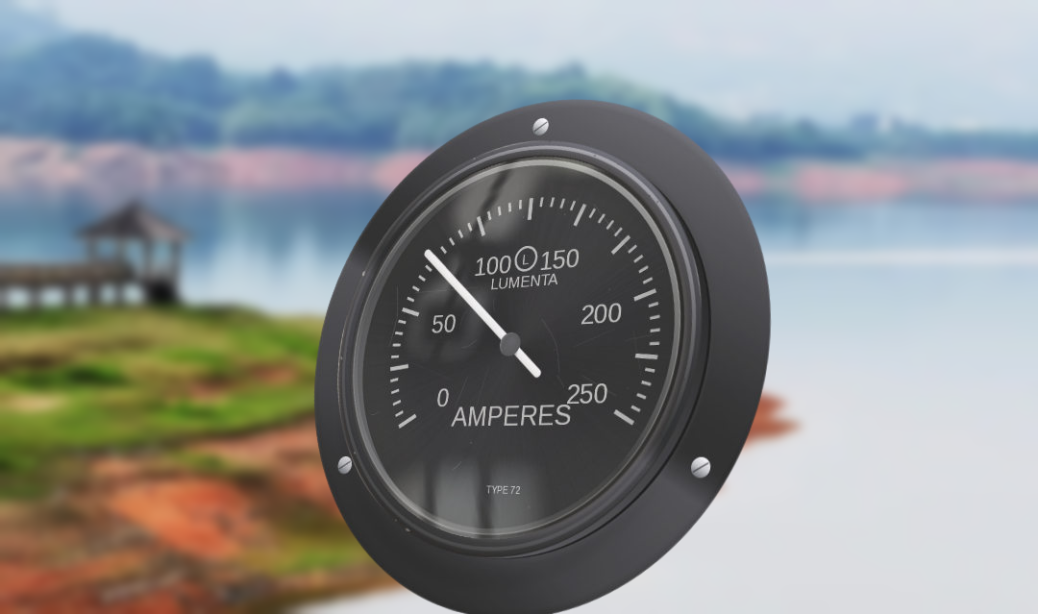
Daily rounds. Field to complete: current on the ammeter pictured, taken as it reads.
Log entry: 75 A
